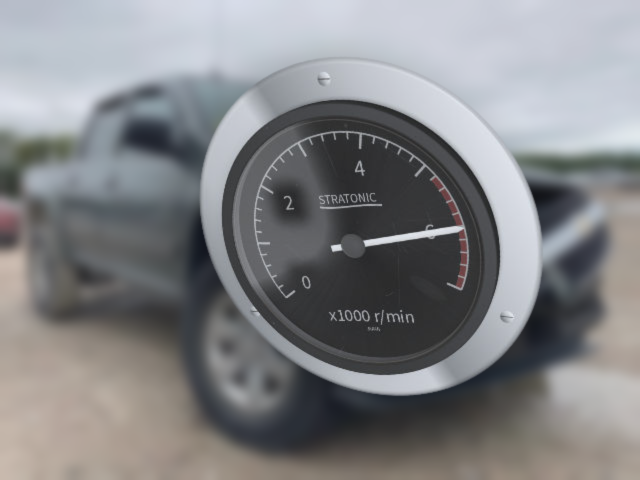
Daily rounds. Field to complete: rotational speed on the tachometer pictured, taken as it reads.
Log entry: 6000 rpm
